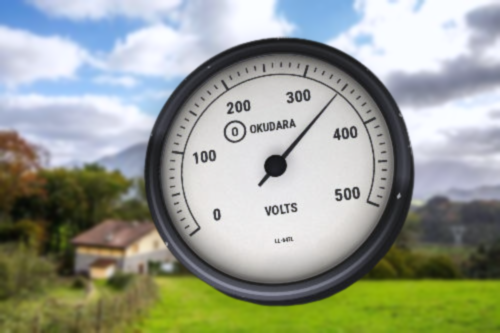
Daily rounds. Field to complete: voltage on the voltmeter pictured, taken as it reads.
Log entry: 350 V
